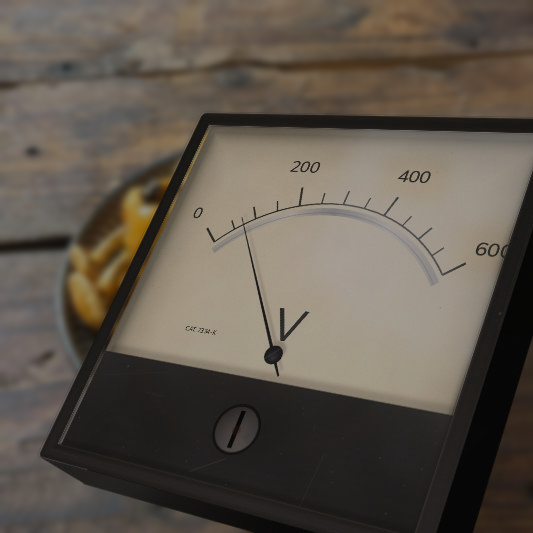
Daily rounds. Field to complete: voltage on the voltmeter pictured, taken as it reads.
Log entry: 75 V
